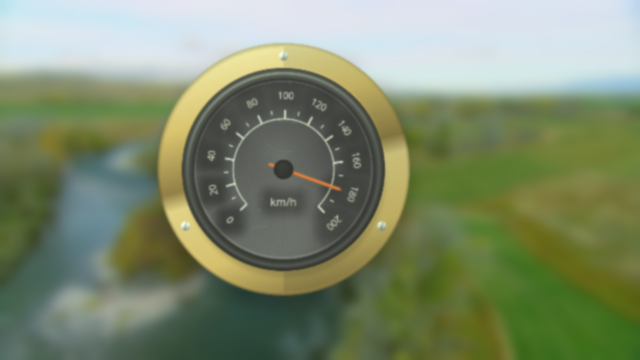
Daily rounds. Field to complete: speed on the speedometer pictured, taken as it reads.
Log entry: 180 km/h
